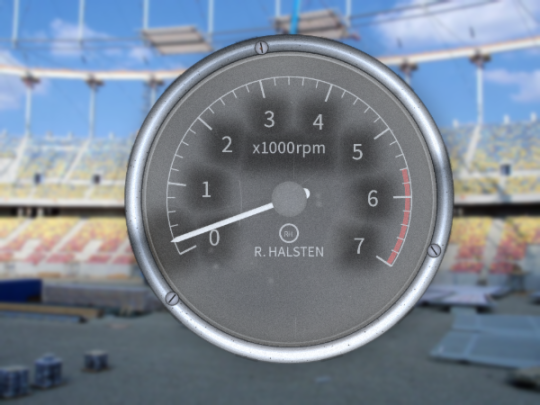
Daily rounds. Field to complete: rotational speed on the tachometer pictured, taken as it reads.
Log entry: 200 rpm
